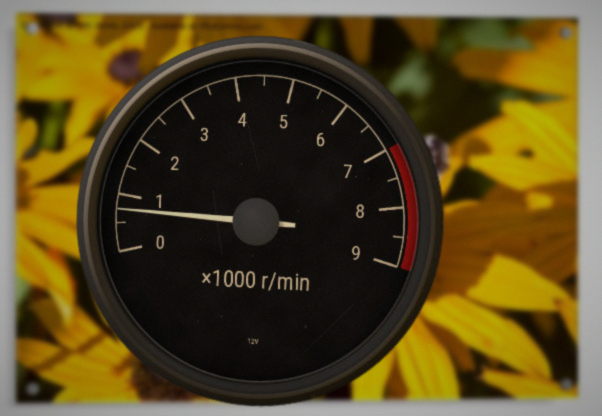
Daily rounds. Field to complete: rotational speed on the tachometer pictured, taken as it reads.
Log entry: 750 rpm
